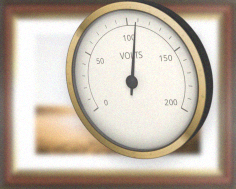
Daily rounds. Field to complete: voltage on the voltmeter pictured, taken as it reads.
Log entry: 110 V
